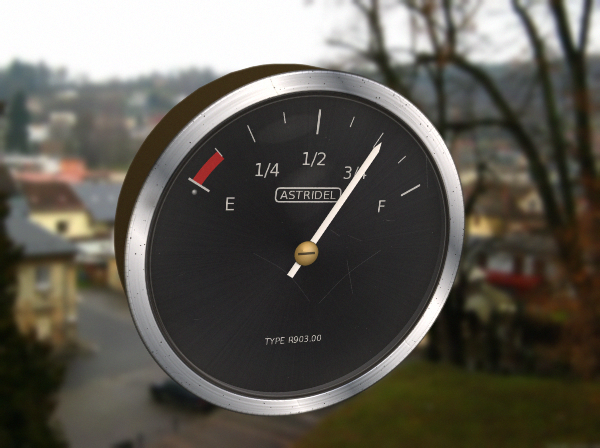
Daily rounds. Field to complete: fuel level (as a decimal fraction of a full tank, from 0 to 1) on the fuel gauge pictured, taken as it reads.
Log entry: 0.75
